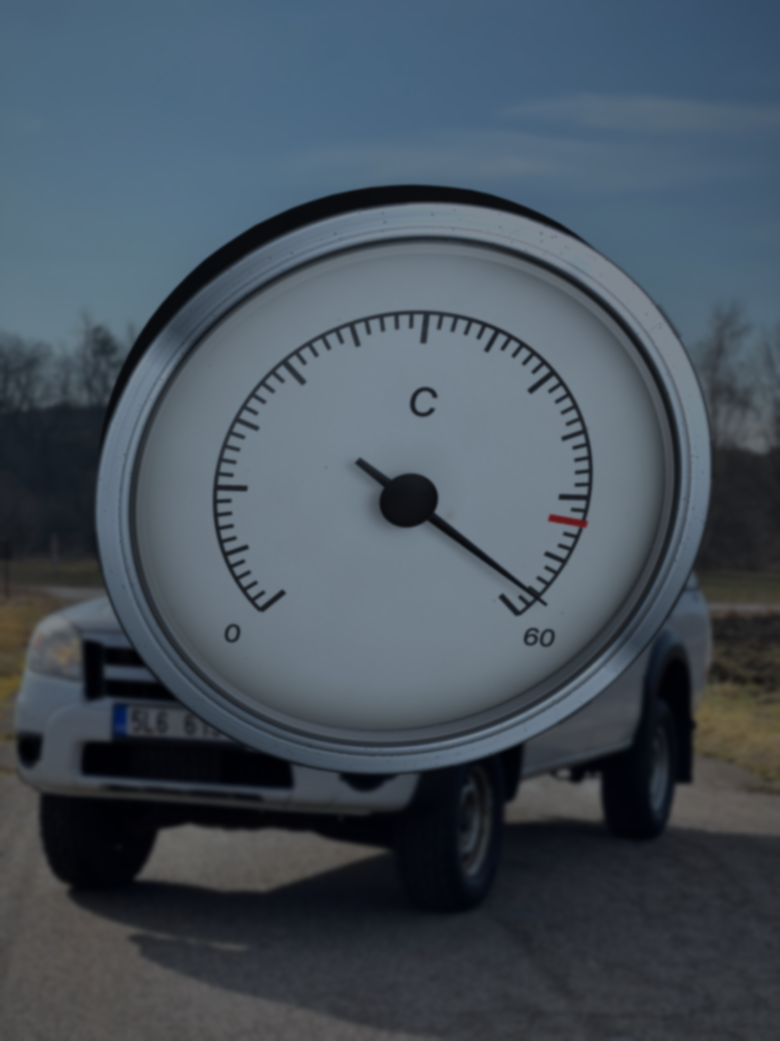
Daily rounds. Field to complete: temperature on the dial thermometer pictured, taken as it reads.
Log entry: 58 °C
